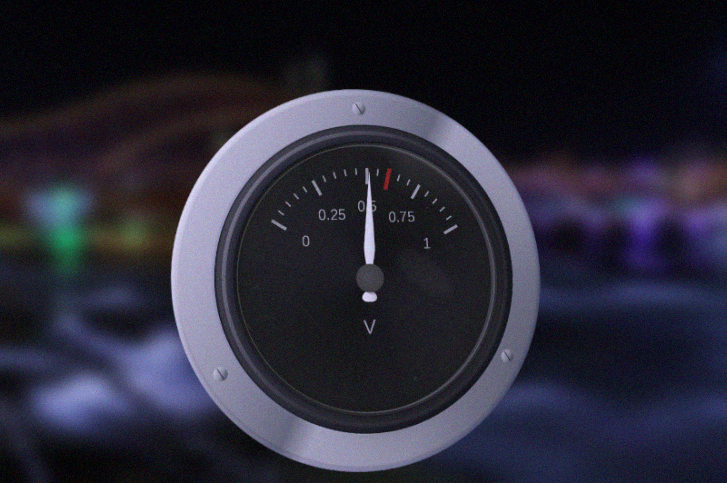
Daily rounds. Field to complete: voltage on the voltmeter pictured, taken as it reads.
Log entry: 0.5 V
